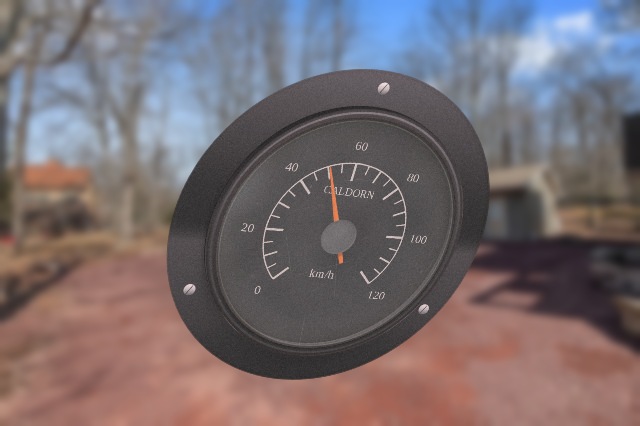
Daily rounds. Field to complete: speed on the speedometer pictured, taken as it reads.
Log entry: 50 km/h
